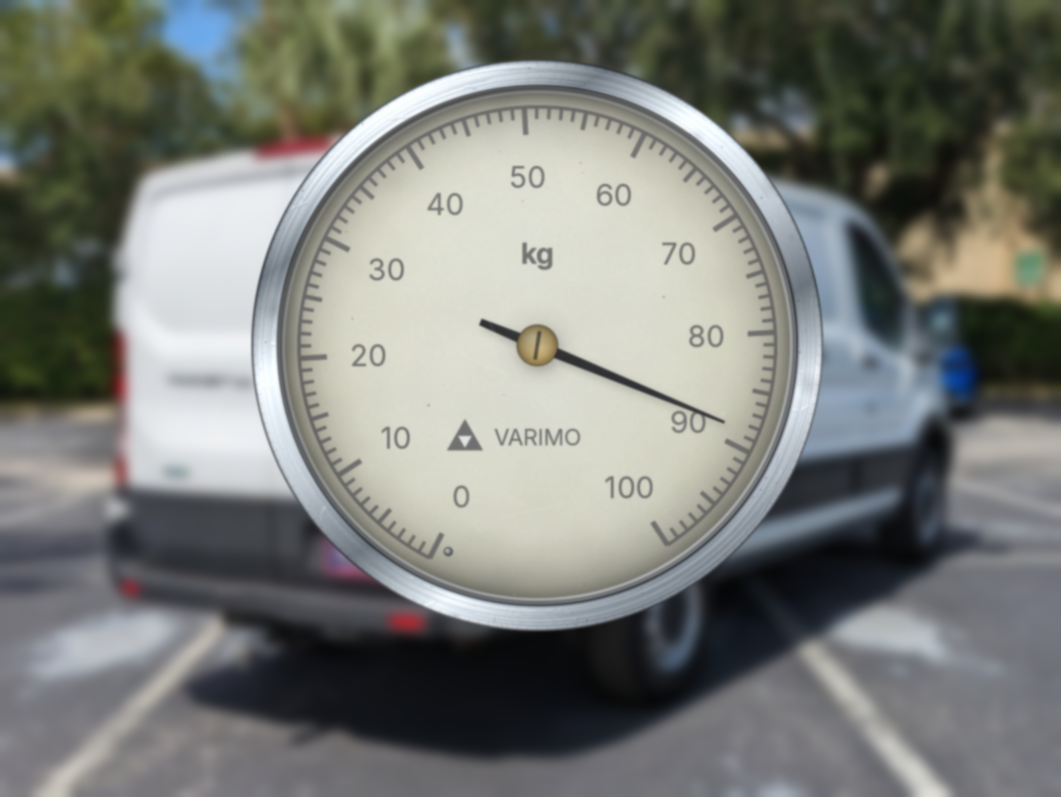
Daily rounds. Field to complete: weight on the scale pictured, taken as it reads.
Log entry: 88.5 kg
